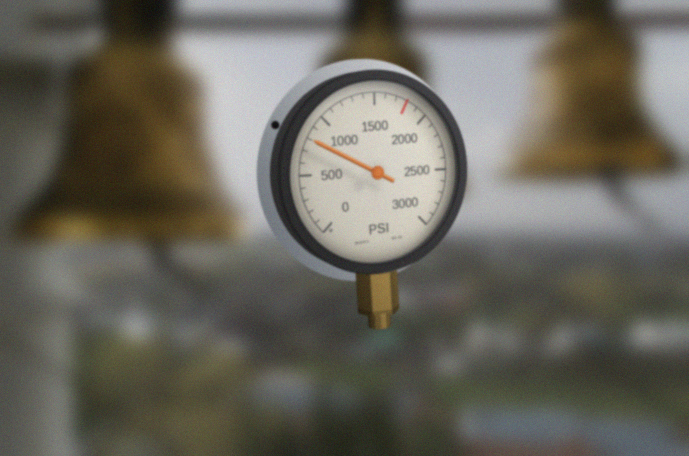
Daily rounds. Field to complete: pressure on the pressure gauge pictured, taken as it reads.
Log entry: 800 psi
